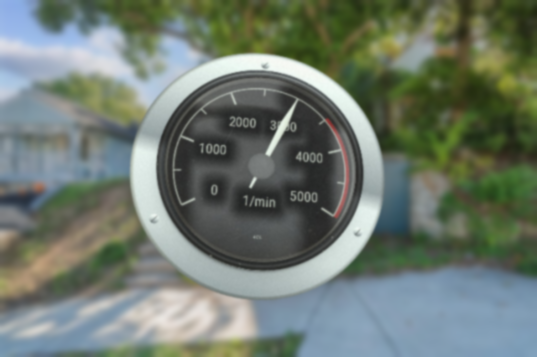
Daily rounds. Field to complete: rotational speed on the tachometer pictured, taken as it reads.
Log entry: 3000 rpm
